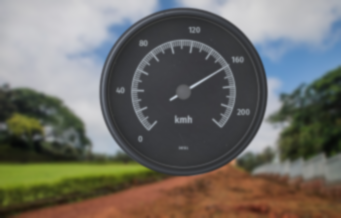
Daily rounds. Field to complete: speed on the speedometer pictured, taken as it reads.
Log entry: 160 km/h
